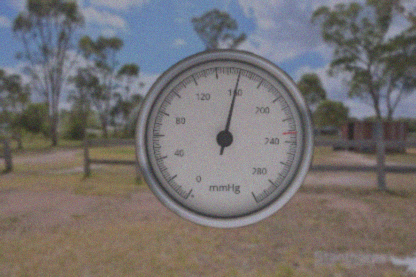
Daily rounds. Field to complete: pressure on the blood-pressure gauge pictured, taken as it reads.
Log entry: 160 mmHg
